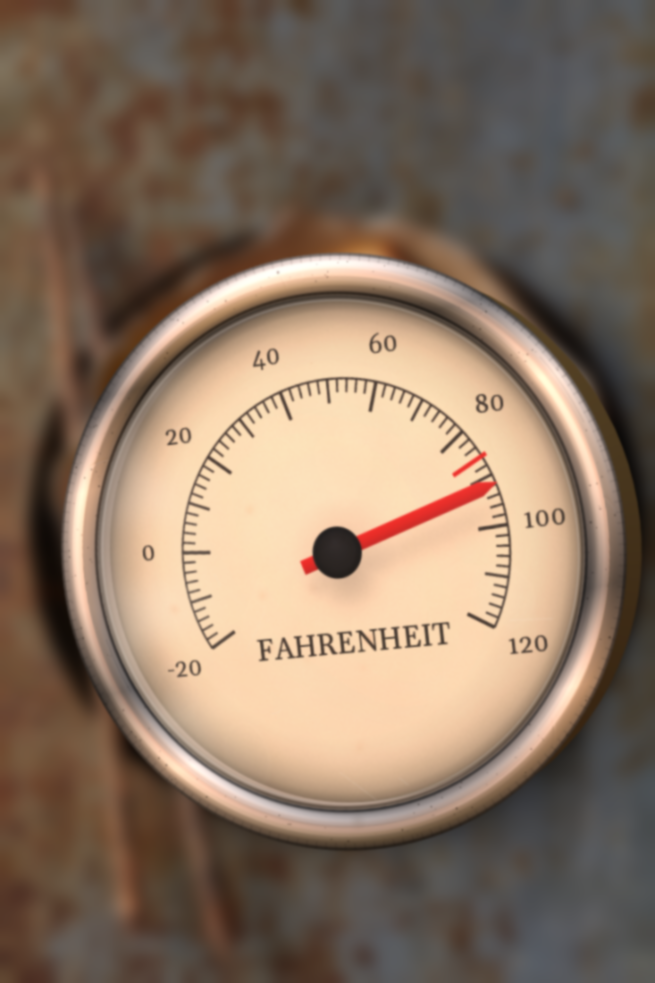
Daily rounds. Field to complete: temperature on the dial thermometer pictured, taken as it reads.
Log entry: 92 °F
